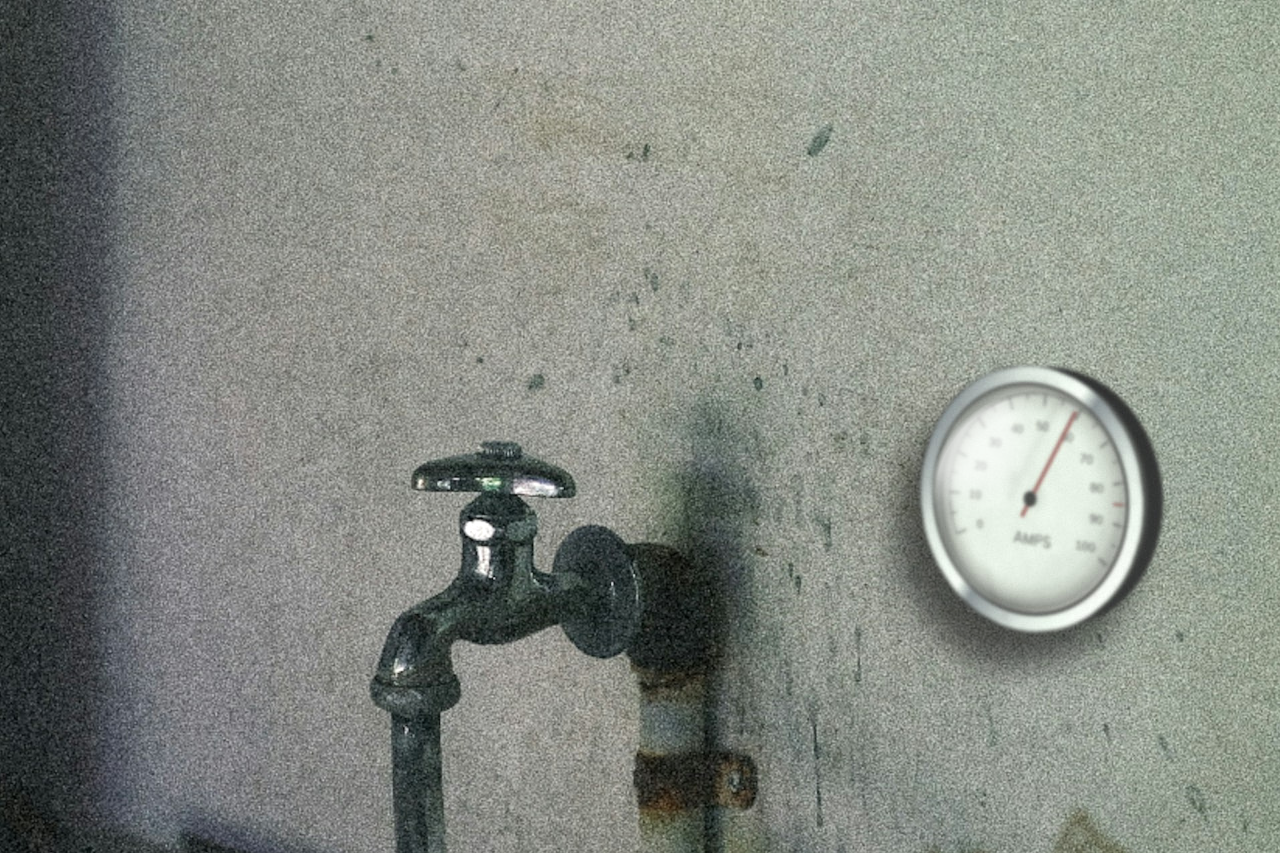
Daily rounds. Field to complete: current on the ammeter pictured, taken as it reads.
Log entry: 60 A
